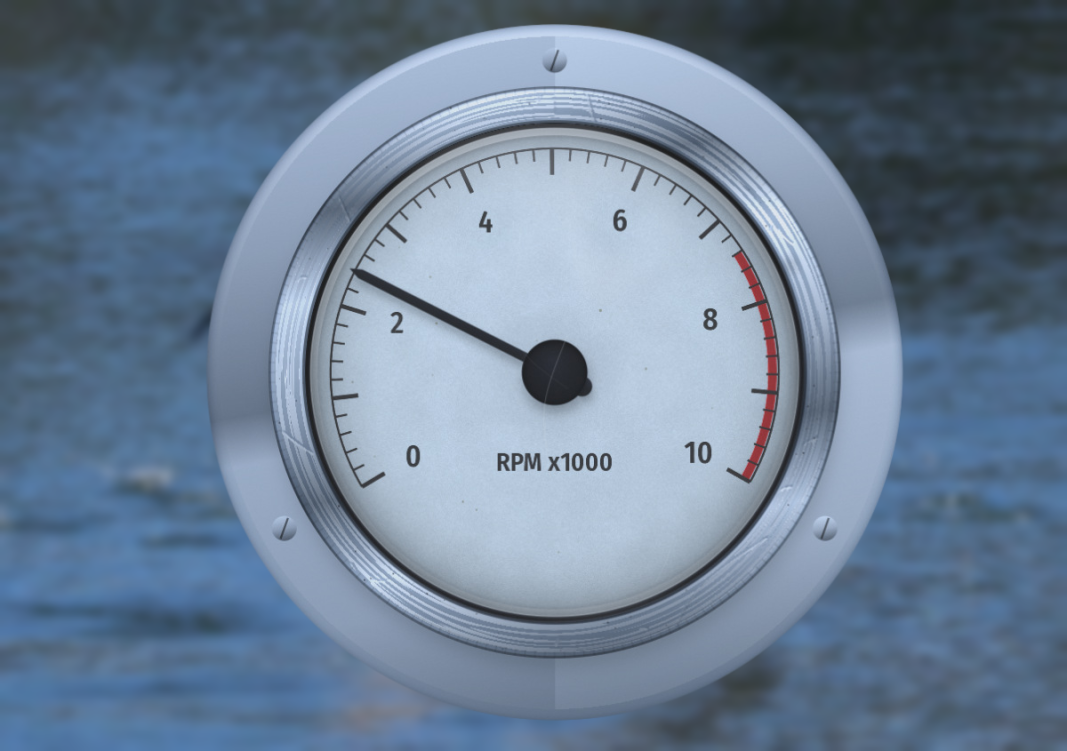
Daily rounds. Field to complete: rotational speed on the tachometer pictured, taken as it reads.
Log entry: 2400 rpm
